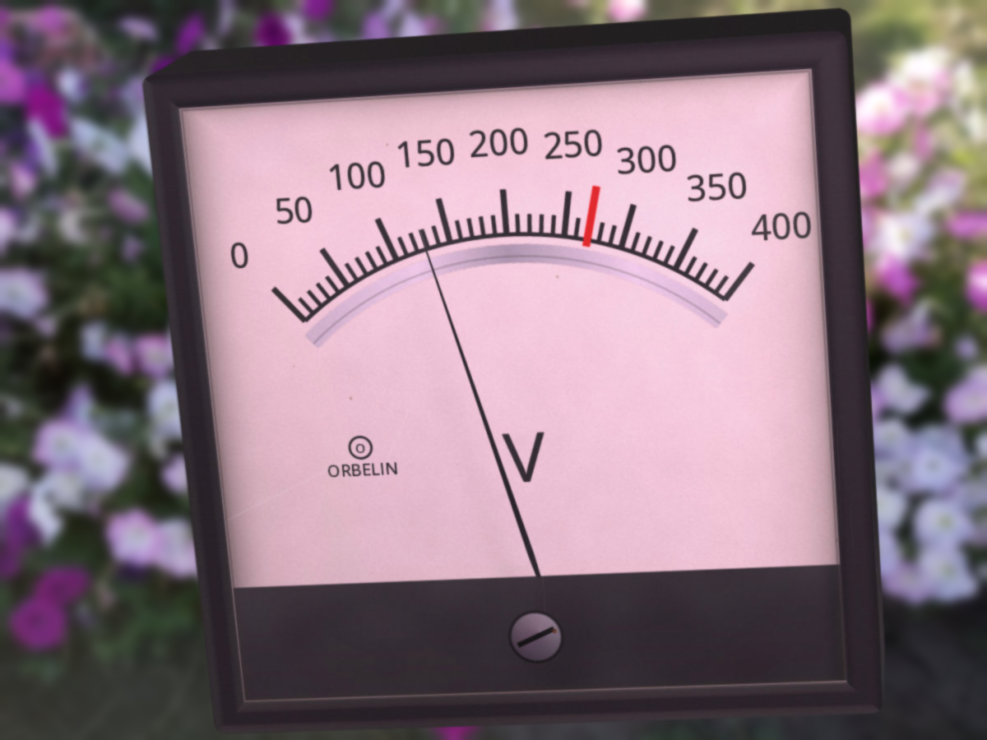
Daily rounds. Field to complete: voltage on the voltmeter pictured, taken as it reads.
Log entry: 130 V
